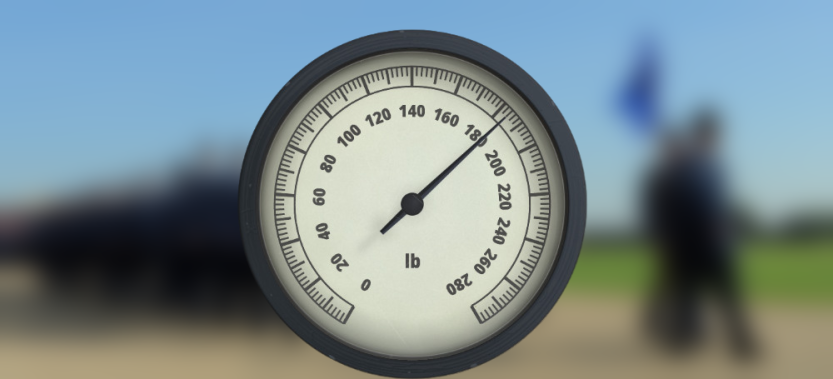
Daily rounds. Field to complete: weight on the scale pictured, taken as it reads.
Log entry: 184 lb
